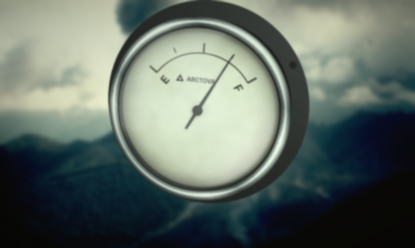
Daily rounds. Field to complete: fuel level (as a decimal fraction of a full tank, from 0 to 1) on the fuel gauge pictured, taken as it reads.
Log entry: 0.75
